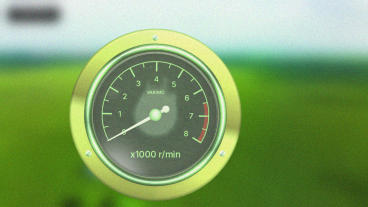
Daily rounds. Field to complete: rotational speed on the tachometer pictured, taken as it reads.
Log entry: 0 rpm
